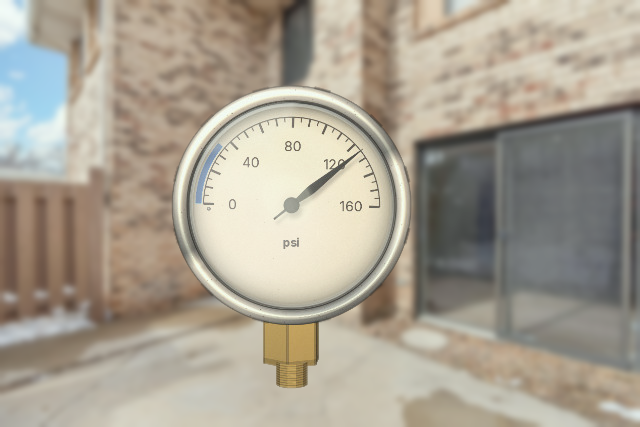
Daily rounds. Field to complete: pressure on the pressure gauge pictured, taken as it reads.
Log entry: 125 psi
